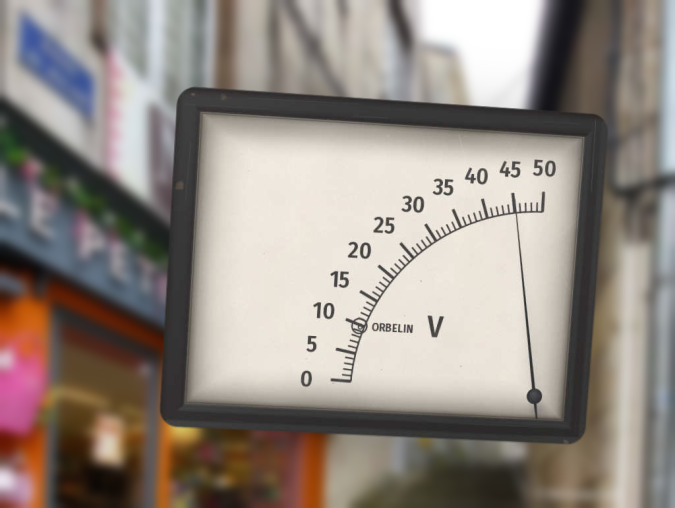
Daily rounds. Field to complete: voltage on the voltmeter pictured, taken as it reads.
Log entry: 45 V
